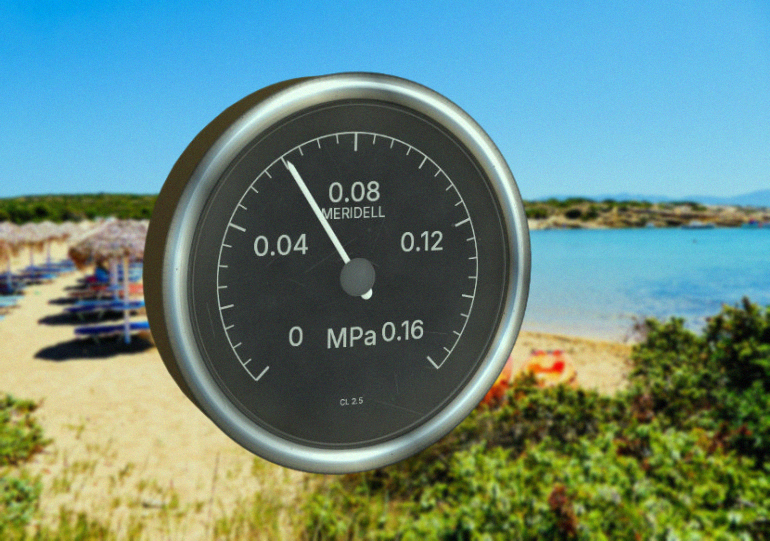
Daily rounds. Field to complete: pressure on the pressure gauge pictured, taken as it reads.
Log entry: 0.06 MPa
